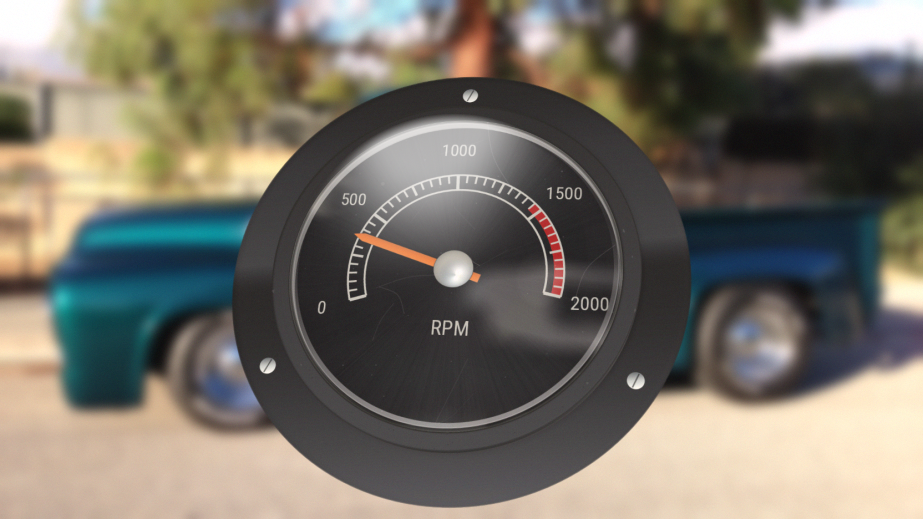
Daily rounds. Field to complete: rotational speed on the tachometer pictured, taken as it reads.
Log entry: 350 rpm
